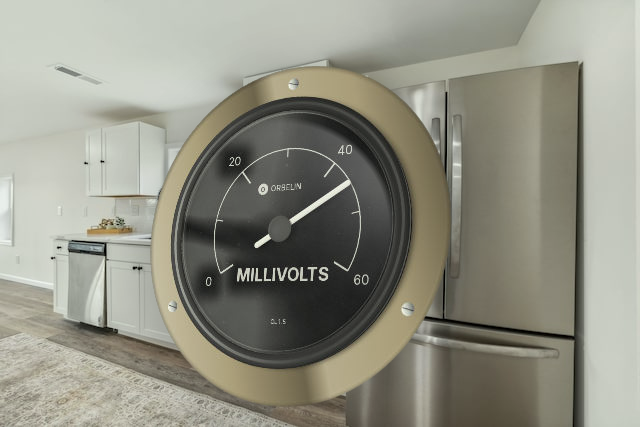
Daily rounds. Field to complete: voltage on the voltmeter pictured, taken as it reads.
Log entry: 45 mV
